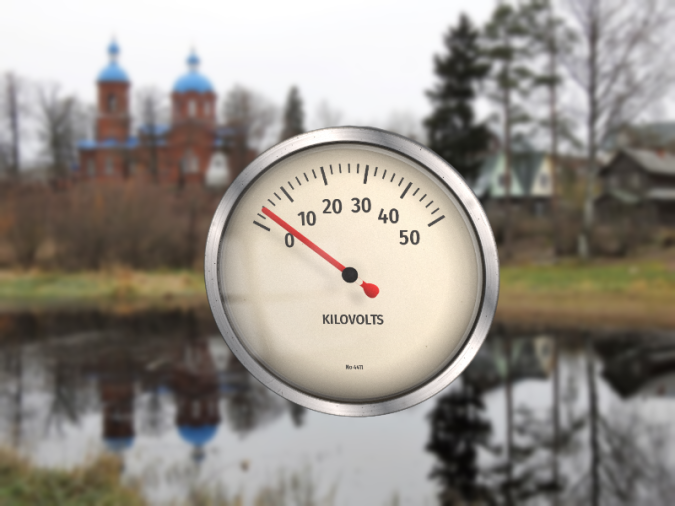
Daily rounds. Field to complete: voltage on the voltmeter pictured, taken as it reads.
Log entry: 4 kV
